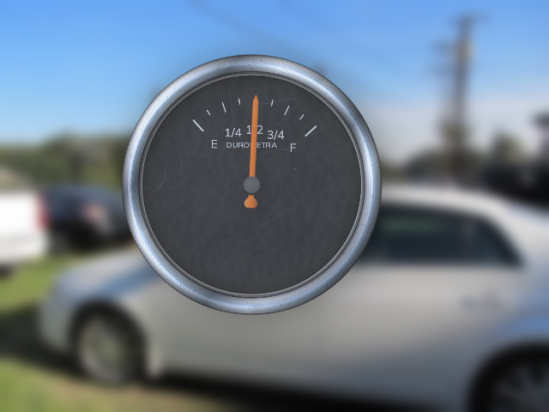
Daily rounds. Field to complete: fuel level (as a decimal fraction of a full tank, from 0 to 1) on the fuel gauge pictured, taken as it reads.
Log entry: 0.5
